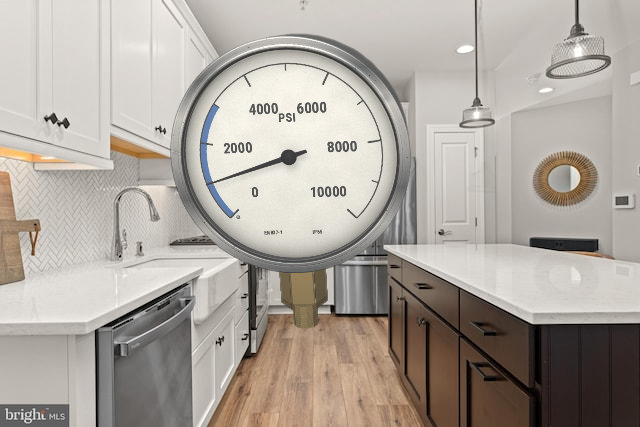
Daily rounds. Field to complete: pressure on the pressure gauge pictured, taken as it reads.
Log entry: 1000 psi
